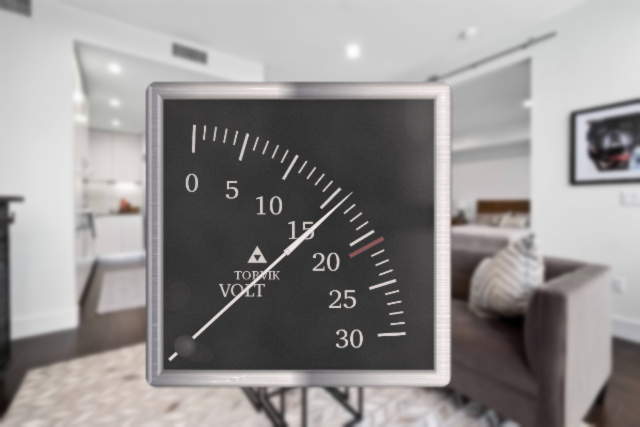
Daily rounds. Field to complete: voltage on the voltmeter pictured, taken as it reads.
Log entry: 16 V
